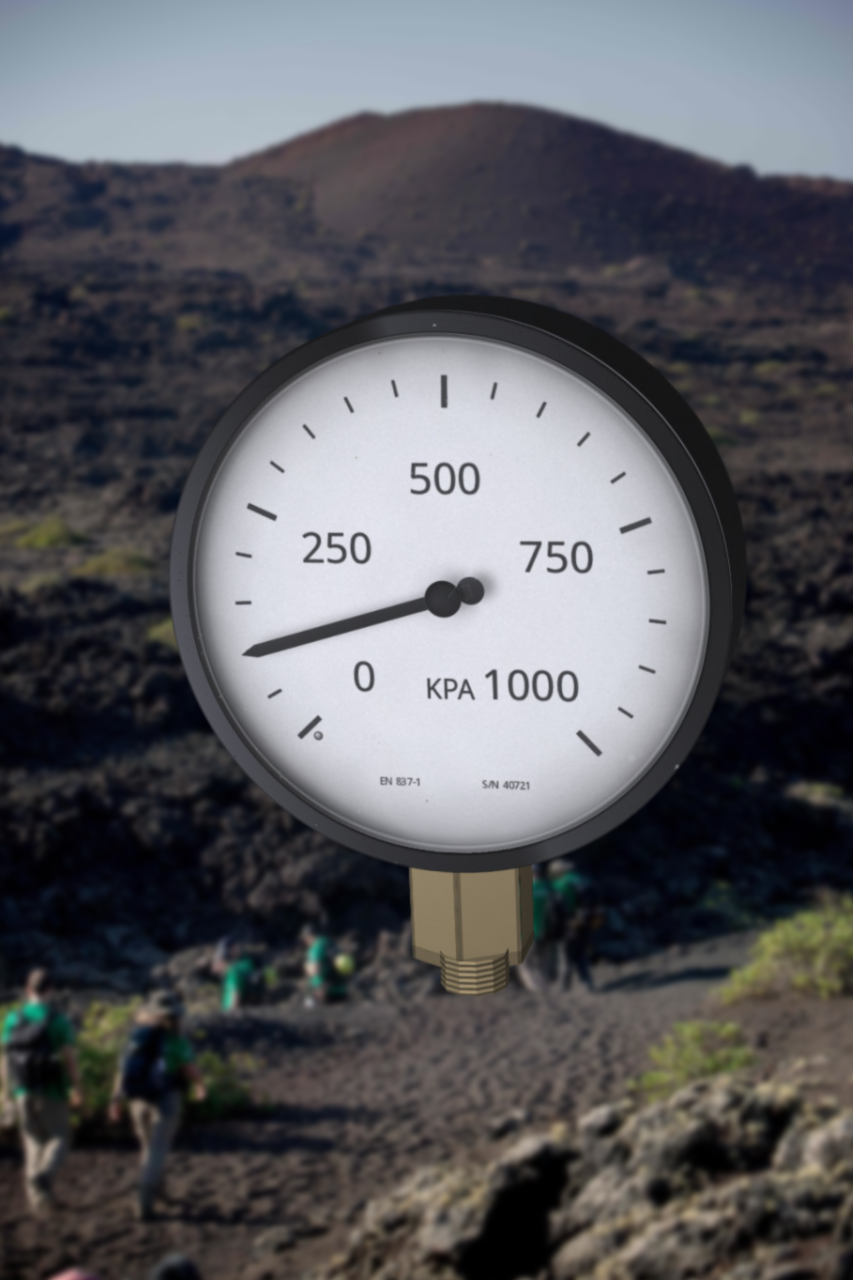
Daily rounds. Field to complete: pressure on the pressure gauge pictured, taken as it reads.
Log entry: 100 kPa
